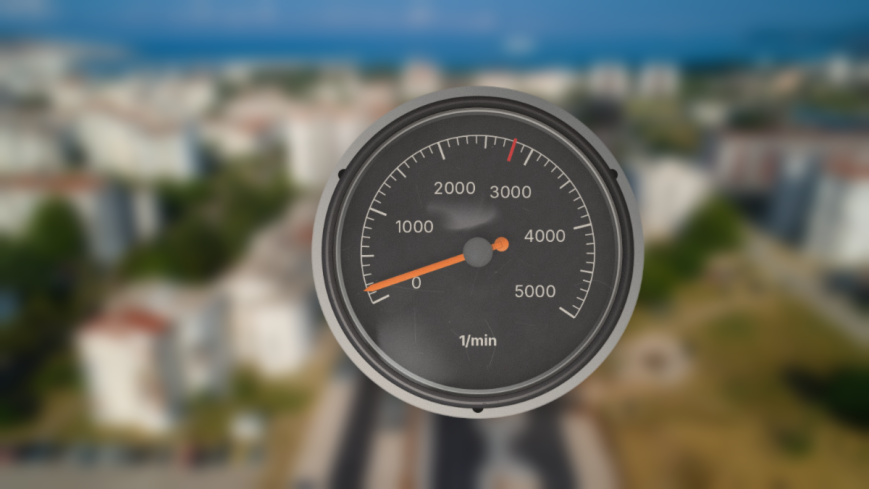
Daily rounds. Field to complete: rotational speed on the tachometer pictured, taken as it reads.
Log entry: 150 rpm
